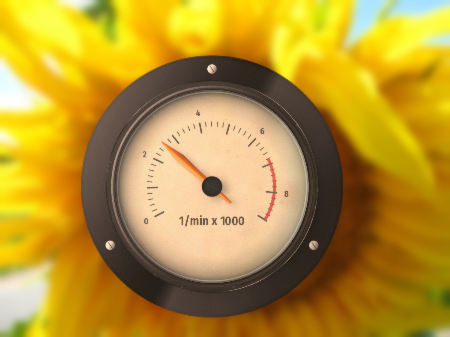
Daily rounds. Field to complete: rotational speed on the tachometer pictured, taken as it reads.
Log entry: 2600 rpm
